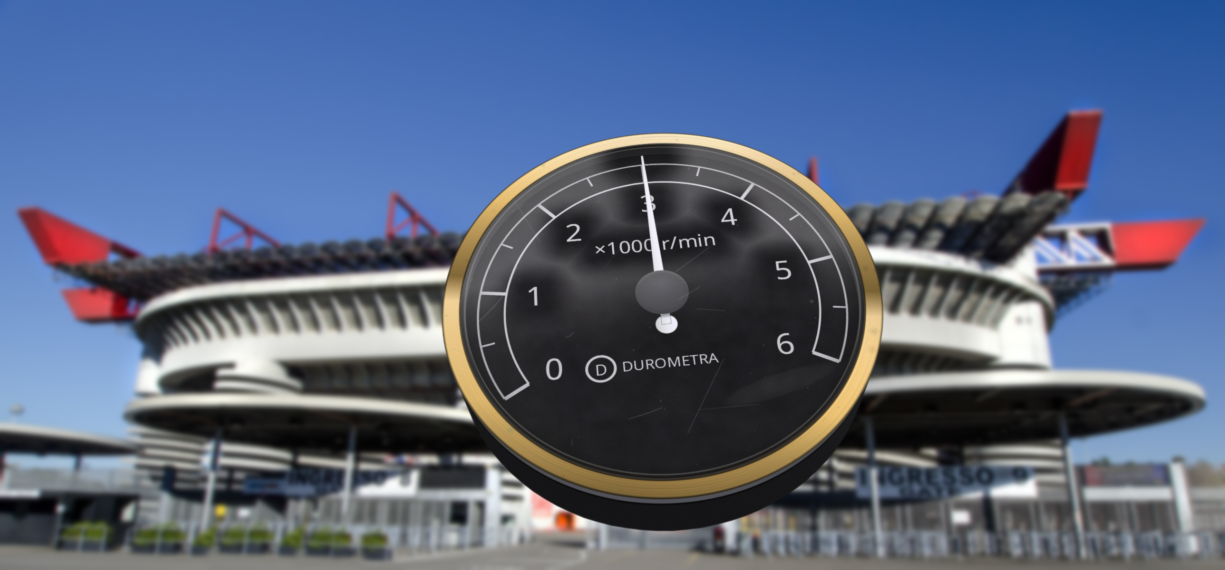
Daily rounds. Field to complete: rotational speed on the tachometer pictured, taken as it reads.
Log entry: 3000 rpm
